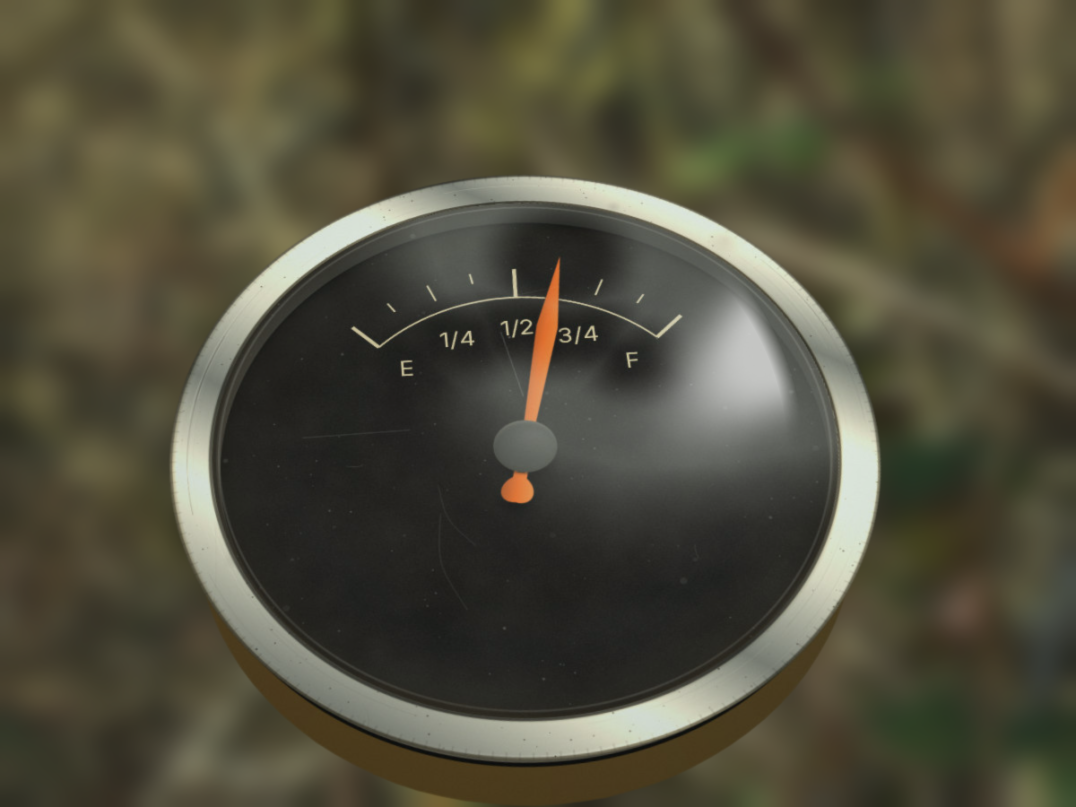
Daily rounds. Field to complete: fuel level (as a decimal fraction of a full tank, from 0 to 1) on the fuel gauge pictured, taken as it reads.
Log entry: 0.625
